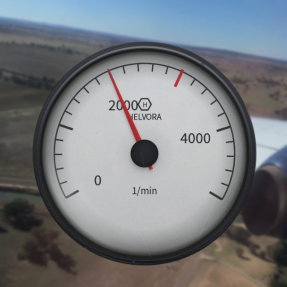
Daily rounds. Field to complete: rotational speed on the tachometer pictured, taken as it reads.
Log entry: 2000 rpm
